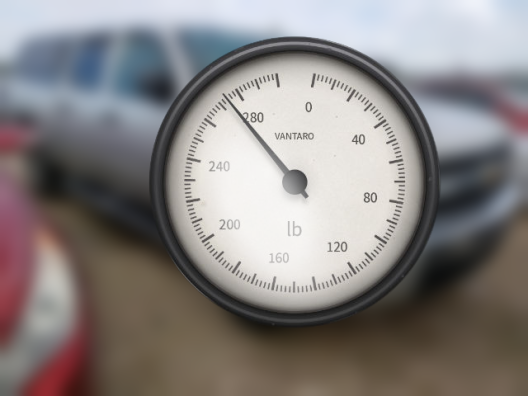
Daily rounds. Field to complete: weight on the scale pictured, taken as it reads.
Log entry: 274 lb
